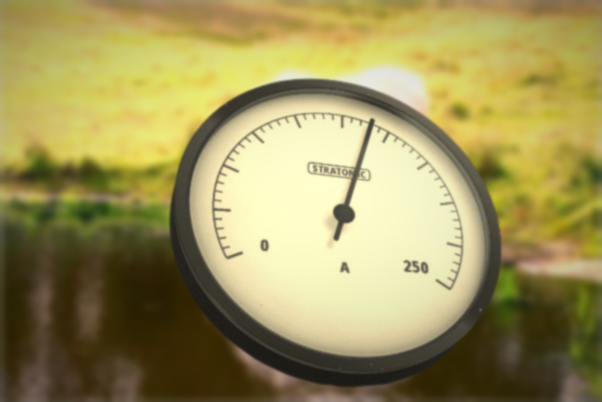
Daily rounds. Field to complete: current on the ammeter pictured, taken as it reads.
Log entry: 140 A
